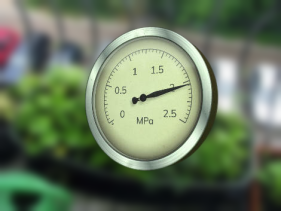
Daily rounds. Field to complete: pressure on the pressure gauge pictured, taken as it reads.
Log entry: 2.05 MPa
